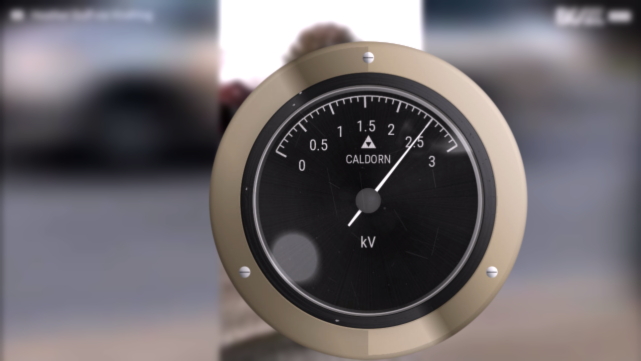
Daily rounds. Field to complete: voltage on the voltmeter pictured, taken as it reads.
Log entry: 2.5 kV
